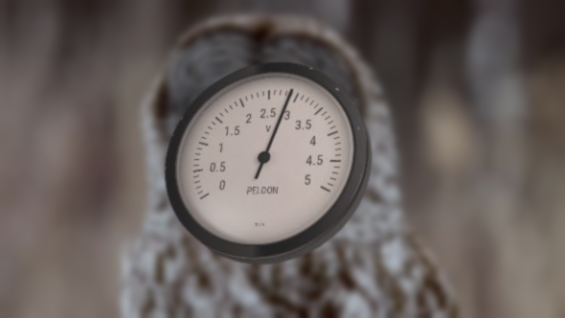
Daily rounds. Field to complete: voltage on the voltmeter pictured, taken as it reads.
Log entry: 2.9 V
